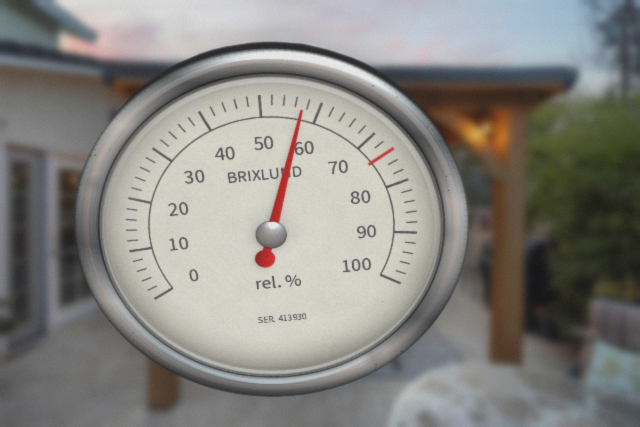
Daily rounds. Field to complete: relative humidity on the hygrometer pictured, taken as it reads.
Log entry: 57 %
